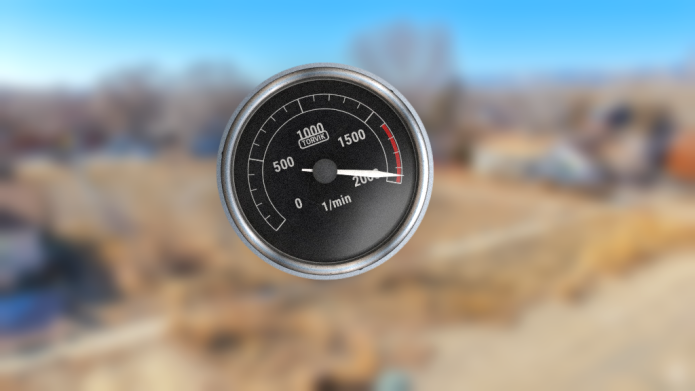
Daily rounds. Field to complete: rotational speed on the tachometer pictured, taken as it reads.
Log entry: 1950 rpm
